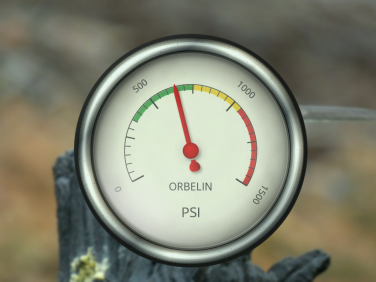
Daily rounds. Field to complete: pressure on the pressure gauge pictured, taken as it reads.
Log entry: 650 psi
